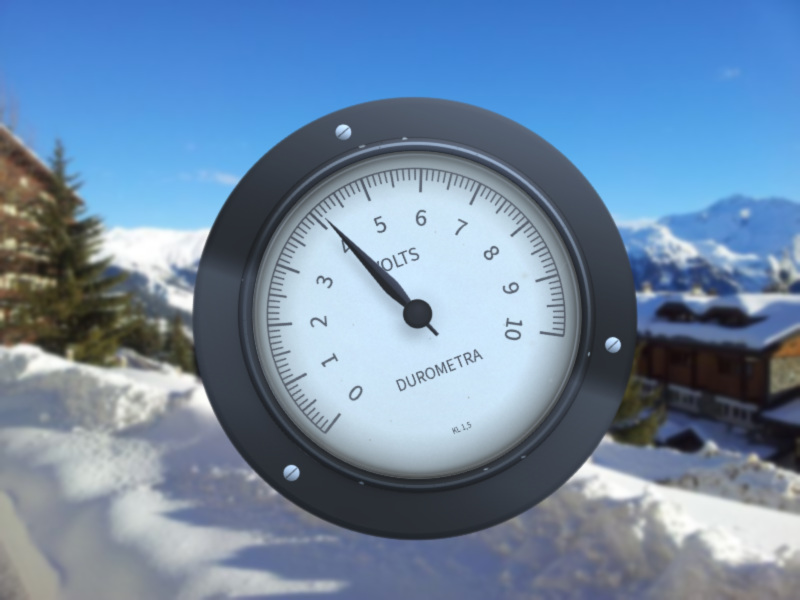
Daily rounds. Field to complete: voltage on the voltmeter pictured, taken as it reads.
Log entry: 4.1 V
